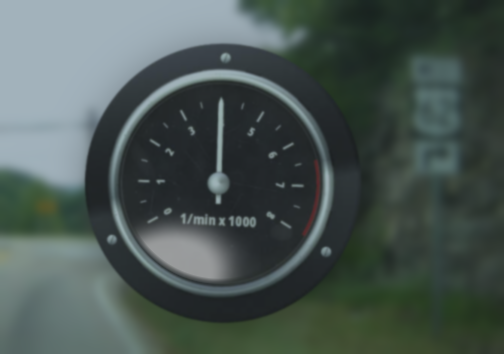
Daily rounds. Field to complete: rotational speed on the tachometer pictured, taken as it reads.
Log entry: 4000 rpm
